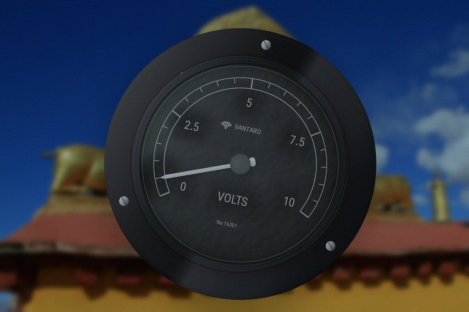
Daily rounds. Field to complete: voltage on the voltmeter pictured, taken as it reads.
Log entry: 0.5 V
